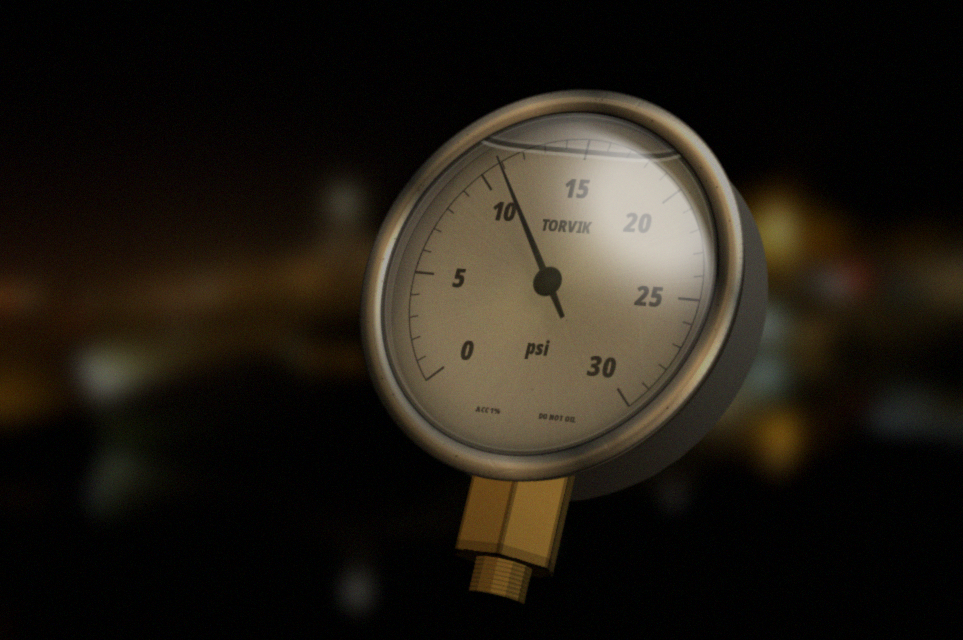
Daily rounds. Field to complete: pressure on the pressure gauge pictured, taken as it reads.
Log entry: 11 psi
